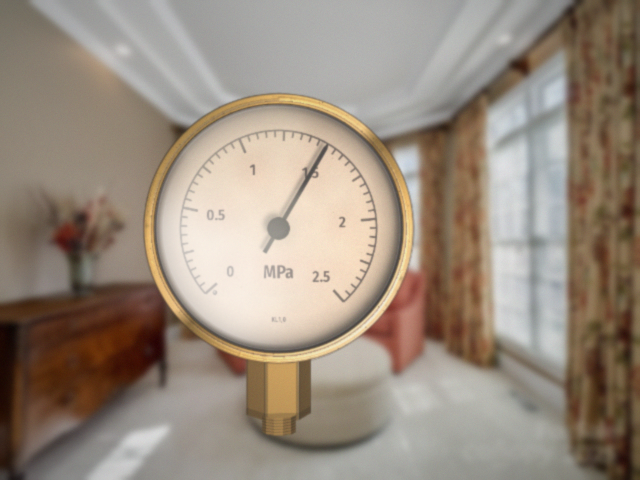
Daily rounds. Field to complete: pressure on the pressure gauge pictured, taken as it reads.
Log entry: 1.5 MPa
